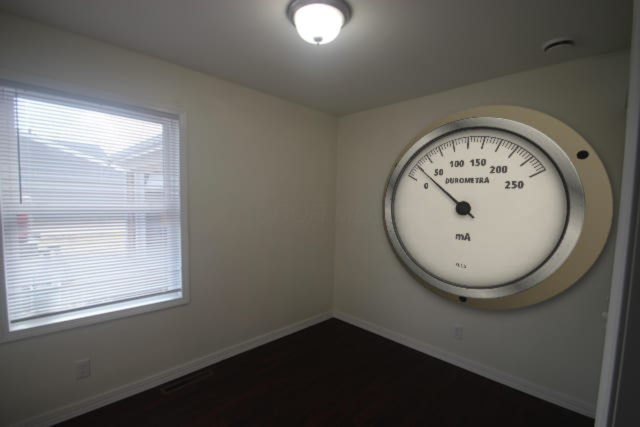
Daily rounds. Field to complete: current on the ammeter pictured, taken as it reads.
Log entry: 25 mA
